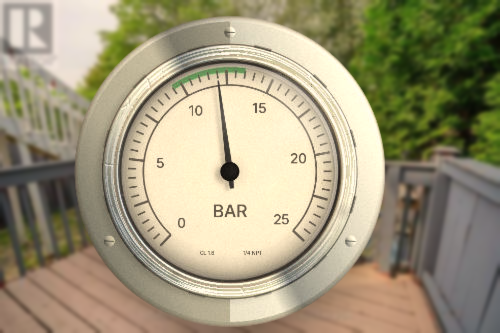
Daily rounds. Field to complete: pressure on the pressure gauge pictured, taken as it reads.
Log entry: 12 bar
